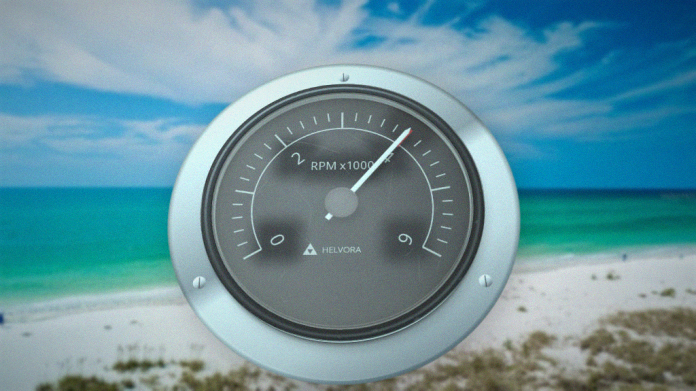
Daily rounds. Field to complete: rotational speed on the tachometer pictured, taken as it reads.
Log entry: 4000 rpm
